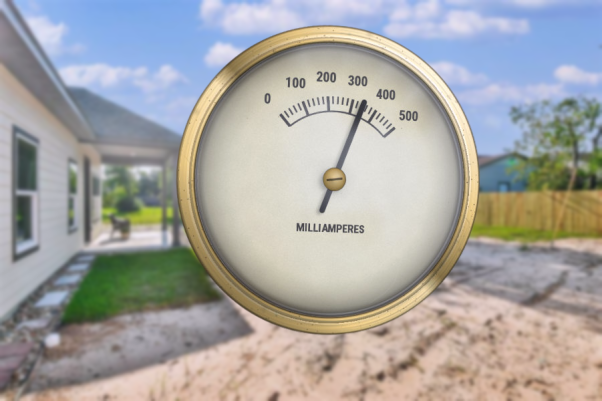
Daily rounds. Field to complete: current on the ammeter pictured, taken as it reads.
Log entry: 340 mA
